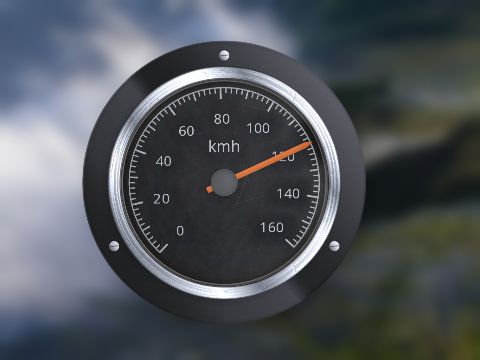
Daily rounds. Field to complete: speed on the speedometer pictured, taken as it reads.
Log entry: 120 km/h
